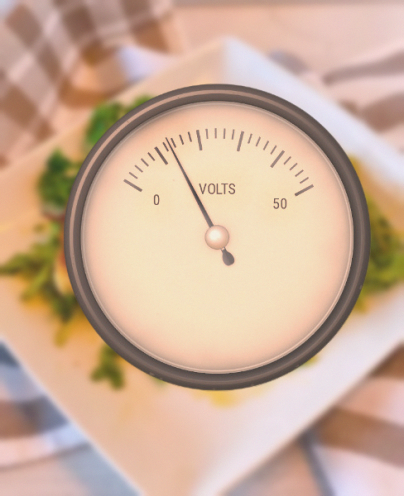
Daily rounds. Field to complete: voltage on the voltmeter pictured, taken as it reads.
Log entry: 13 V
